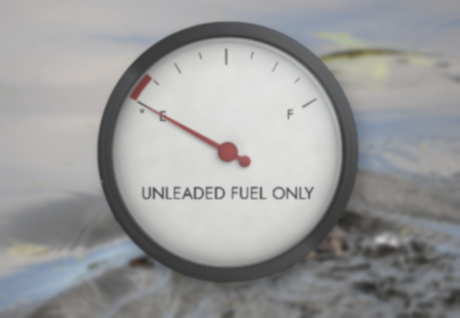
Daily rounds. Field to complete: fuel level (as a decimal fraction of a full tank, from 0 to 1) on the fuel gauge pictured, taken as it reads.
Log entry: 0
